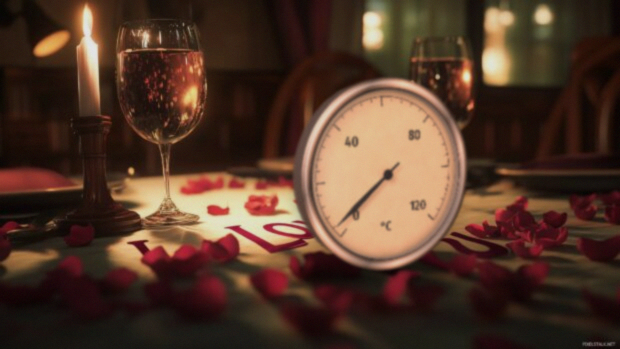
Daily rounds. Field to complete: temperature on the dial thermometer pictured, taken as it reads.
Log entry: 4 °C
